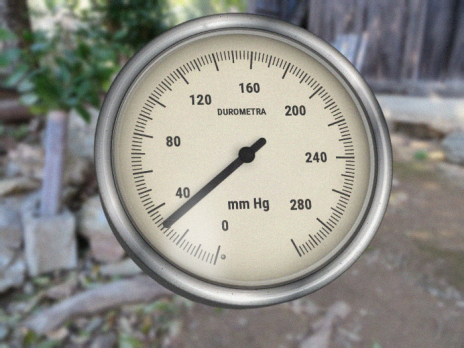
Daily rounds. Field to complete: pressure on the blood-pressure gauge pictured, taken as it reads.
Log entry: 30 mmHg
